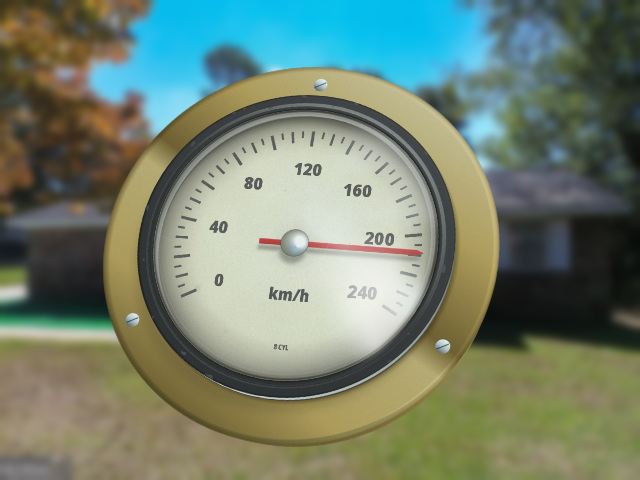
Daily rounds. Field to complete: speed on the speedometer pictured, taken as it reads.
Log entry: 210 km/h
